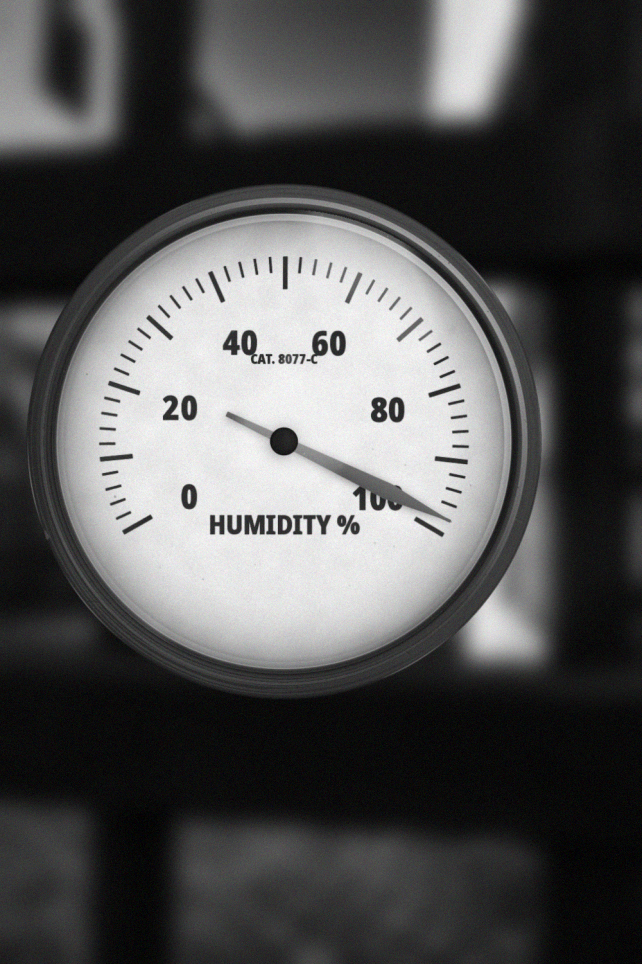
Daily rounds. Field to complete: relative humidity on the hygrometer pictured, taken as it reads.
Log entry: 98 %
